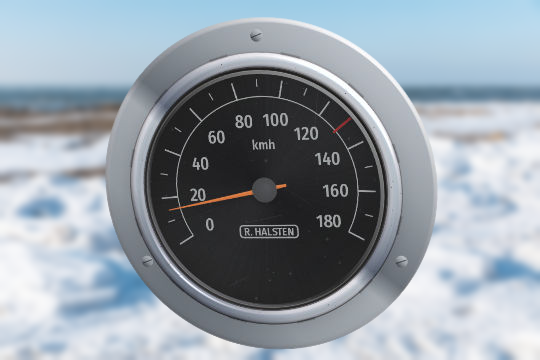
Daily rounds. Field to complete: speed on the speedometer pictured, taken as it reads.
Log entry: 15 km/h
